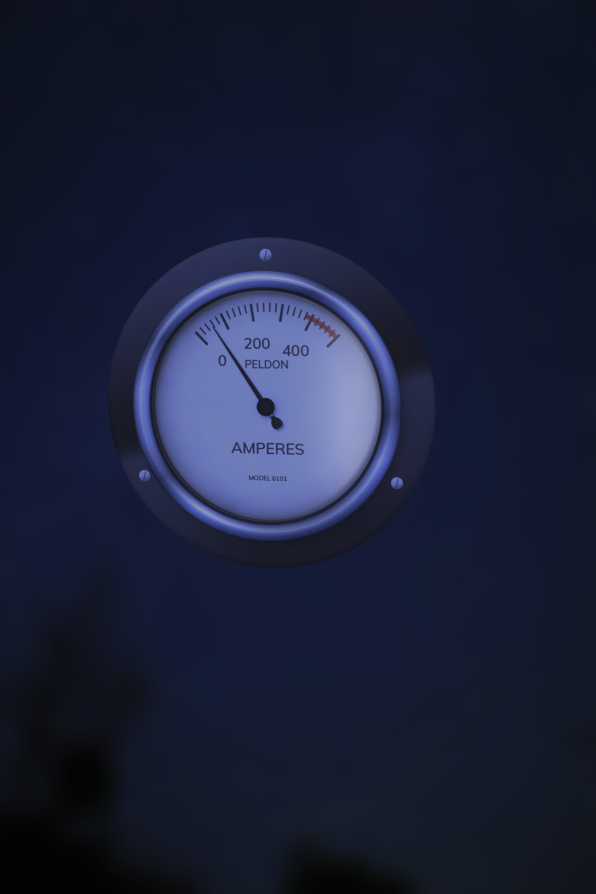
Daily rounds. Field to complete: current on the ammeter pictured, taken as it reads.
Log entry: 60 A
